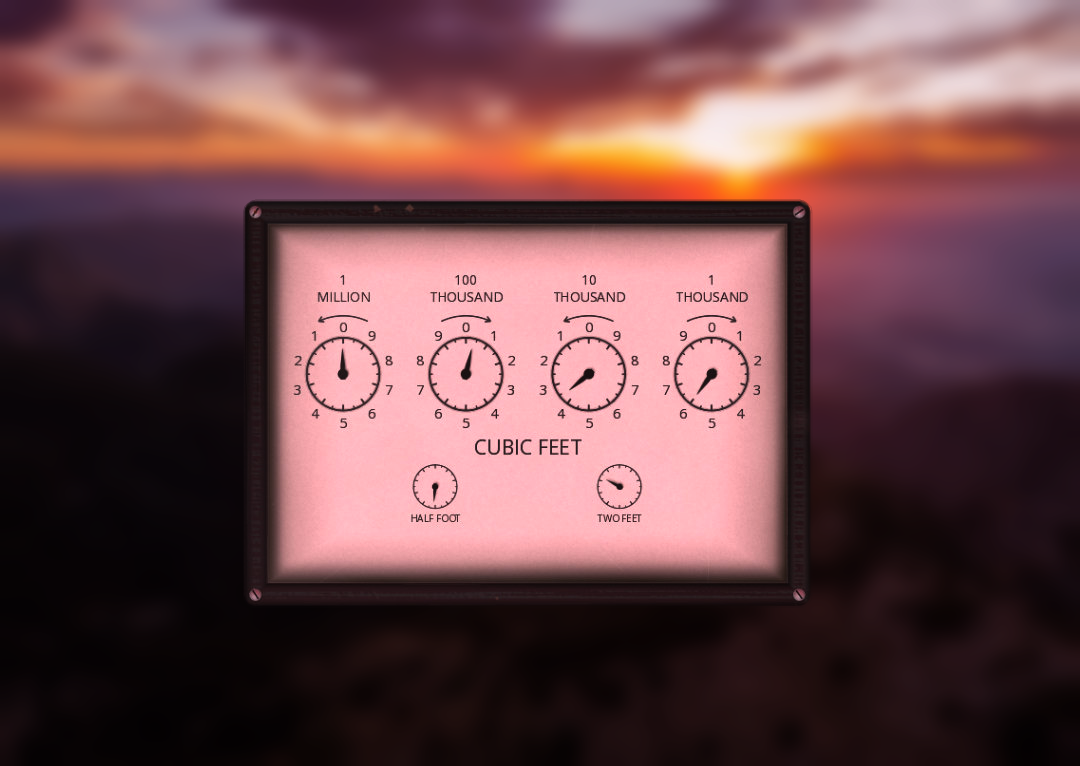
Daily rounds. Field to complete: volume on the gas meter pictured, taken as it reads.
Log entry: 3600 ft³
